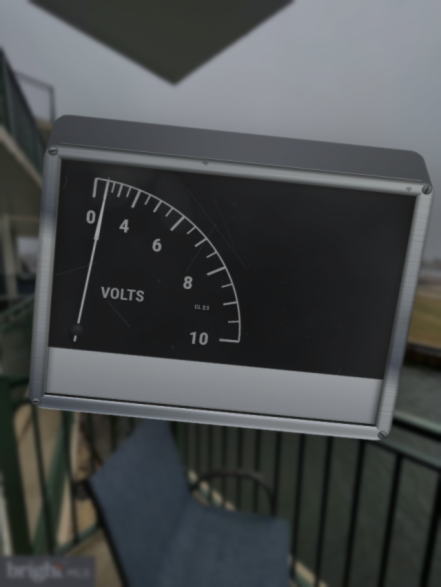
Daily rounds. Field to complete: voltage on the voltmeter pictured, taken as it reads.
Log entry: 2 V
